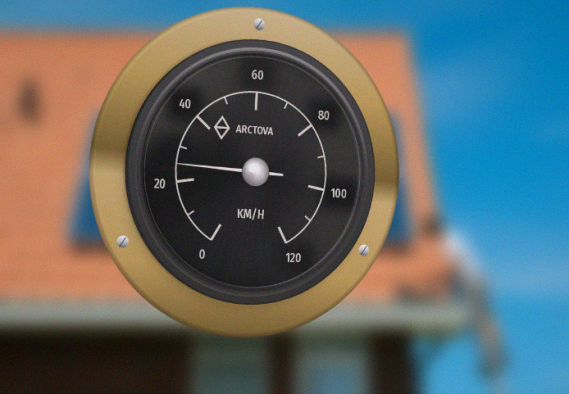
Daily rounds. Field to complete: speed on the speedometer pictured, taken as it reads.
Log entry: 25 km/h
